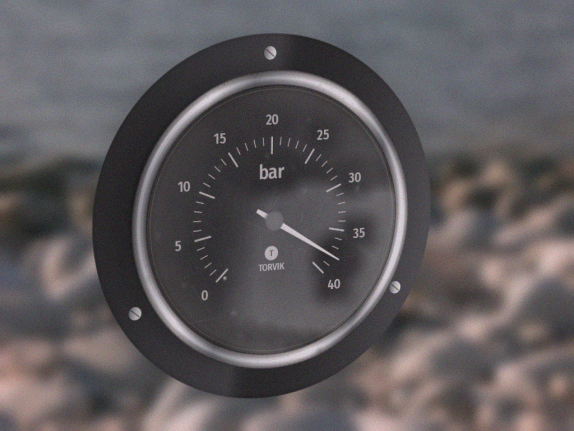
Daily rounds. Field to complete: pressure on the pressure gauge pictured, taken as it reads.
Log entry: 38 bar
